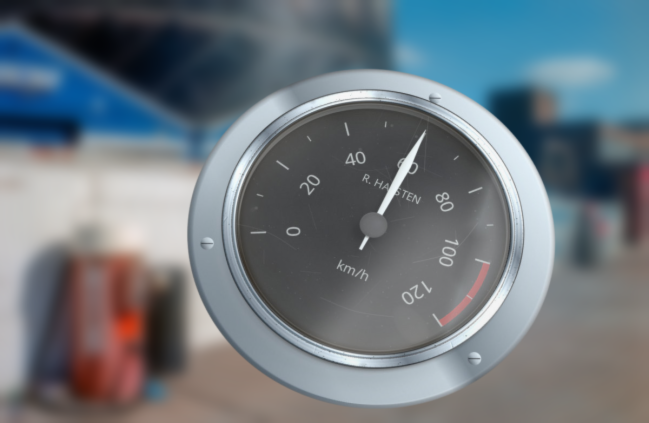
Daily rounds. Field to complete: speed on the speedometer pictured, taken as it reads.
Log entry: 60 km/h
